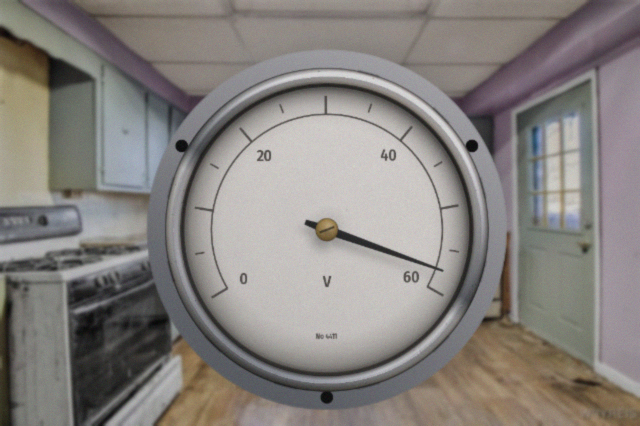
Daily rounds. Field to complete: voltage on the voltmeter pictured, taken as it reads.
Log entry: 57.5 V
